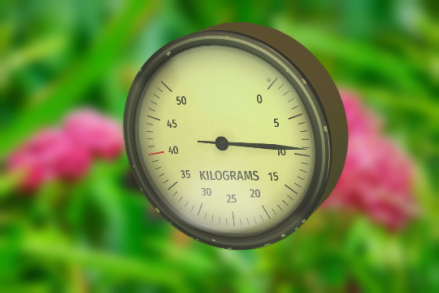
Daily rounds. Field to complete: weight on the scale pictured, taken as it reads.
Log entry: 9 kg
